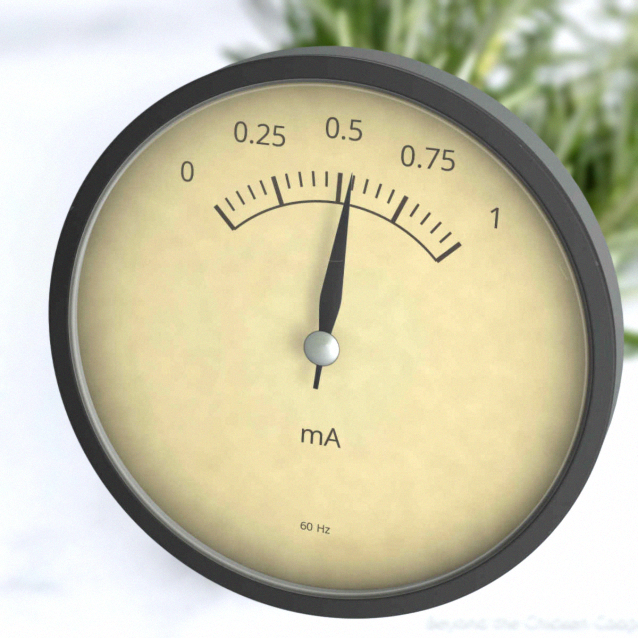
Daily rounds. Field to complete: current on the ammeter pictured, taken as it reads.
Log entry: 0.55 mA
